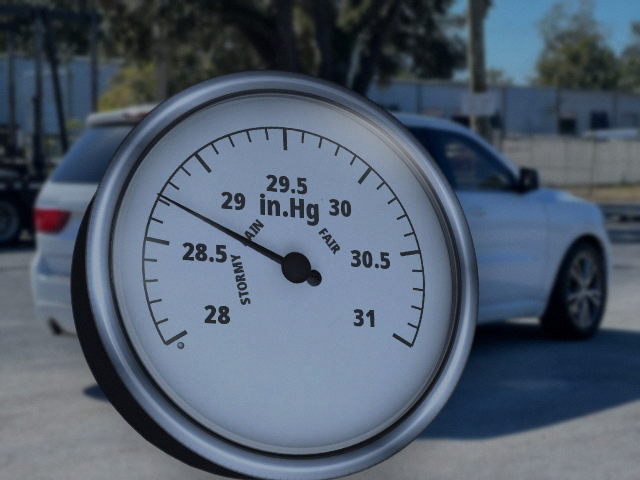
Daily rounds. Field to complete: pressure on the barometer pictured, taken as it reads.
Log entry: 28.7 inHg
